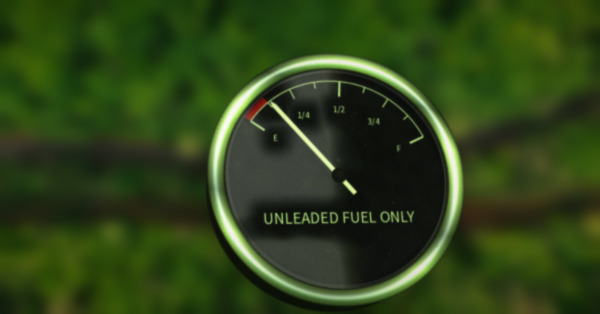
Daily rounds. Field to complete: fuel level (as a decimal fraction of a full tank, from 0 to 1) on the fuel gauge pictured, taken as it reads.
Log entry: 0.125
